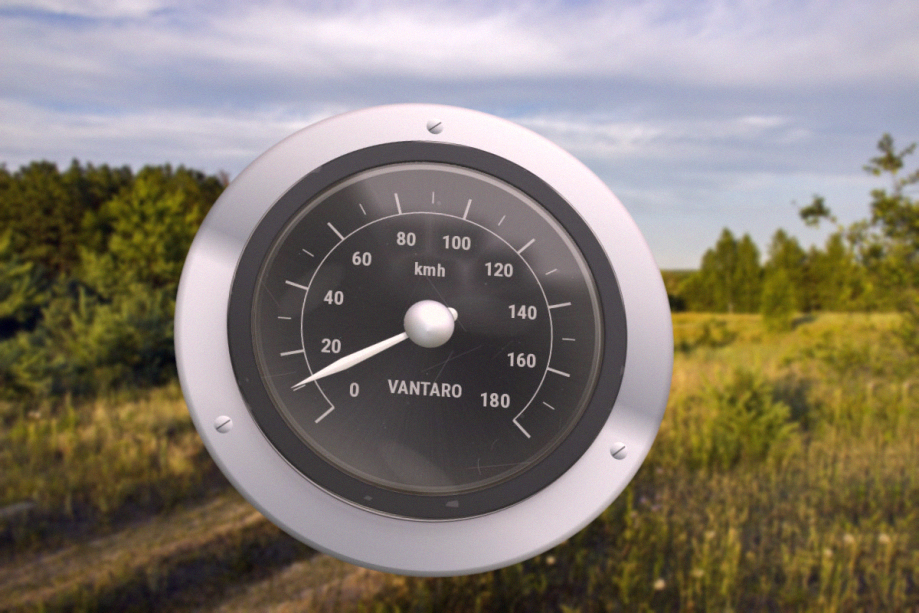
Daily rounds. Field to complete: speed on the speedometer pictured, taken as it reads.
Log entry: 10 km/h
